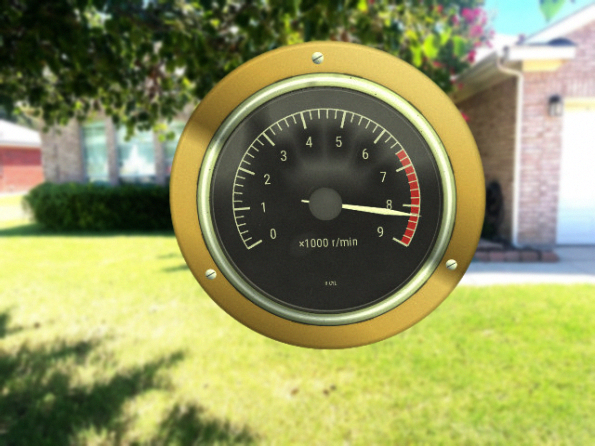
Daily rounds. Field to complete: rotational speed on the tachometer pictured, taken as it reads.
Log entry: 8200 rpm
